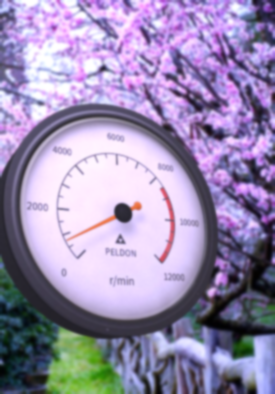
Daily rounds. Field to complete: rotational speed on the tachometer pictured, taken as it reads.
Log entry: 750 rpm
